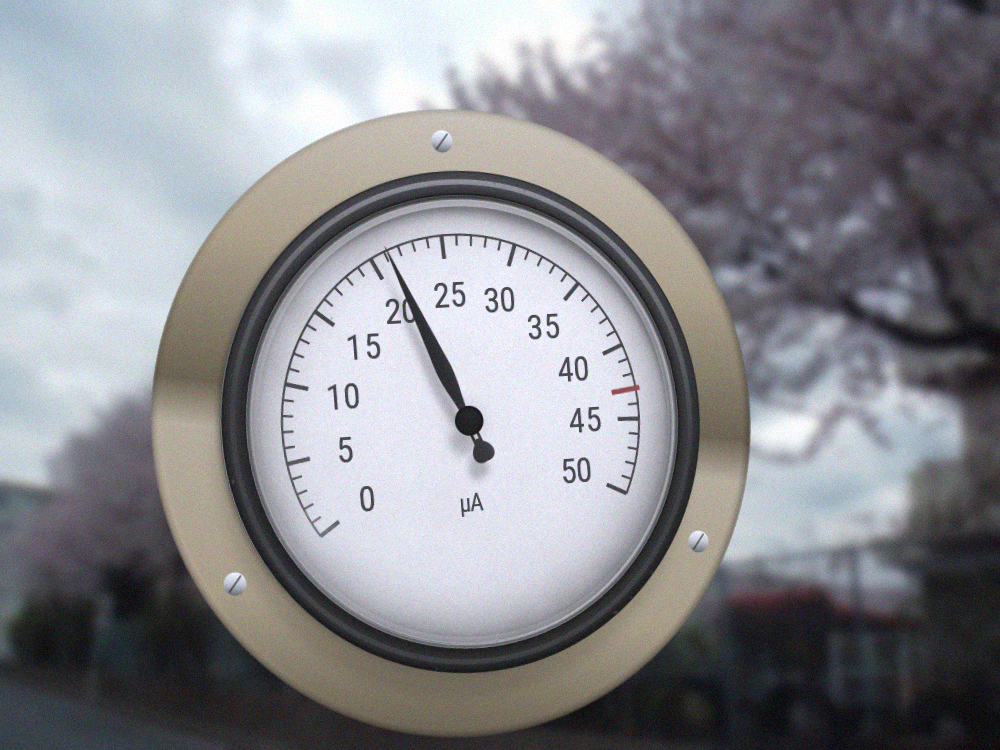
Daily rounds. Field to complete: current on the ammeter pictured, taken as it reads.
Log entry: 21 µA
